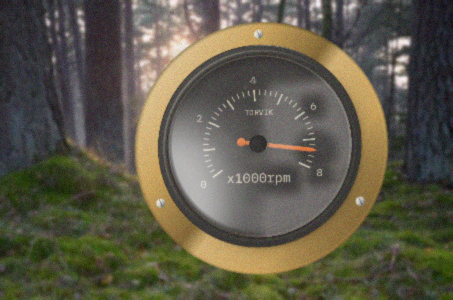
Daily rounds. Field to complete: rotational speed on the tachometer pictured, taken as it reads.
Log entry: 7400 rpm
